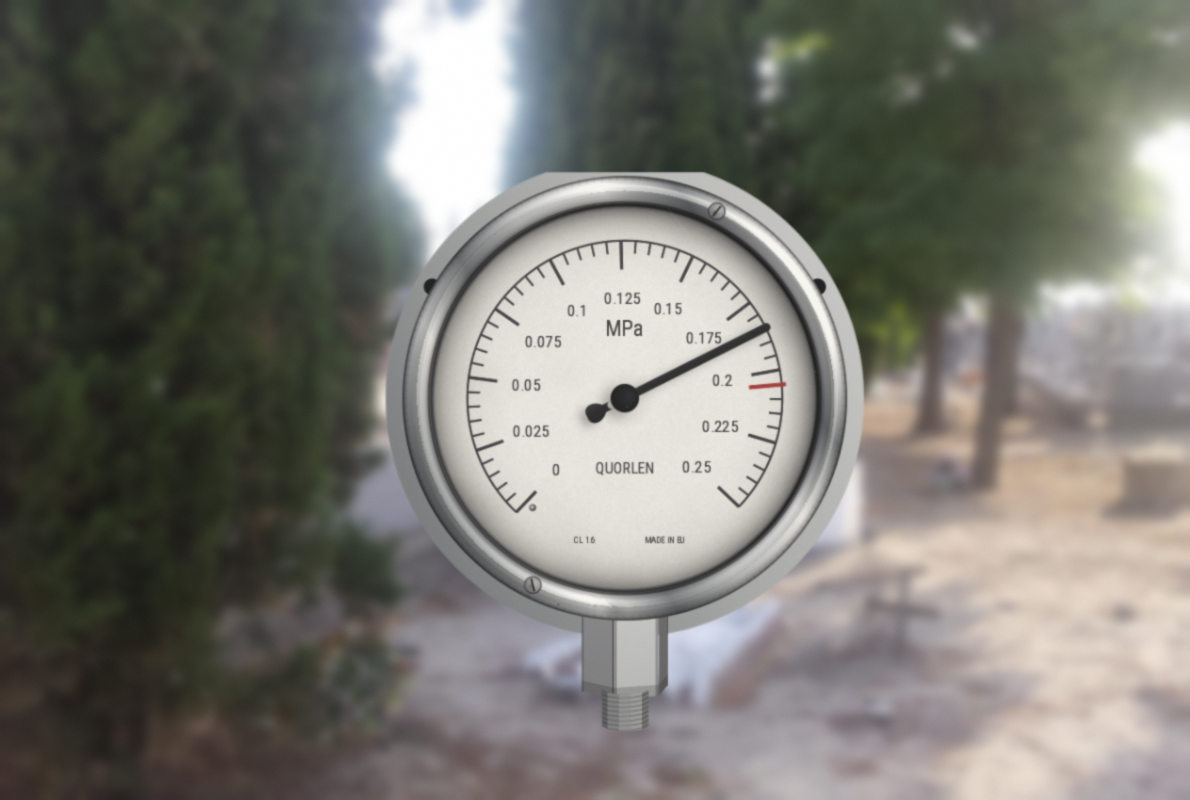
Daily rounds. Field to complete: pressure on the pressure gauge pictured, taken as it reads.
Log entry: 0.185 MPa
